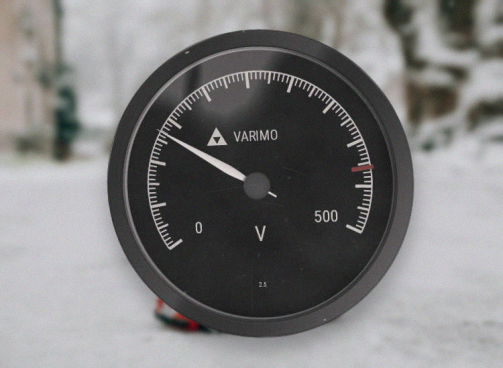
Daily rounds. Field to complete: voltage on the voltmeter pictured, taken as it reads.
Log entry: 135 V
